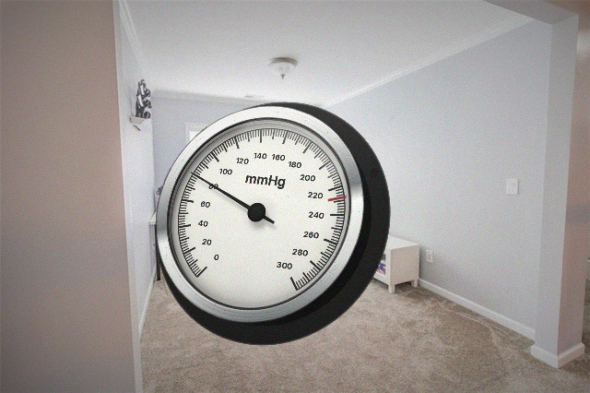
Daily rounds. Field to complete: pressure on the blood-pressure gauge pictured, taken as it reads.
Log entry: 80 mmHg
